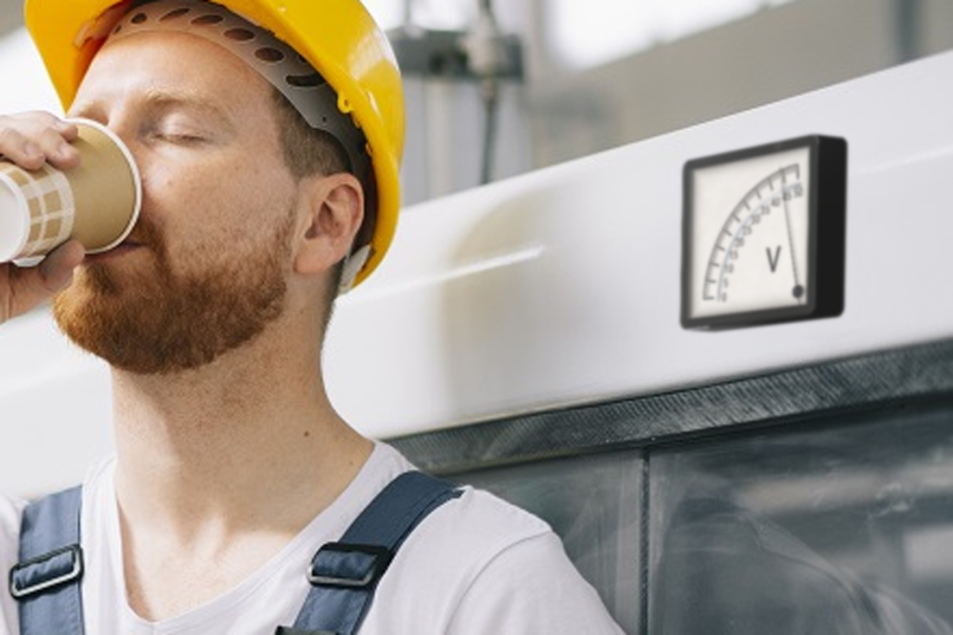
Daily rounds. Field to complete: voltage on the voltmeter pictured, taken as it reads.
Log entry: 45 V
